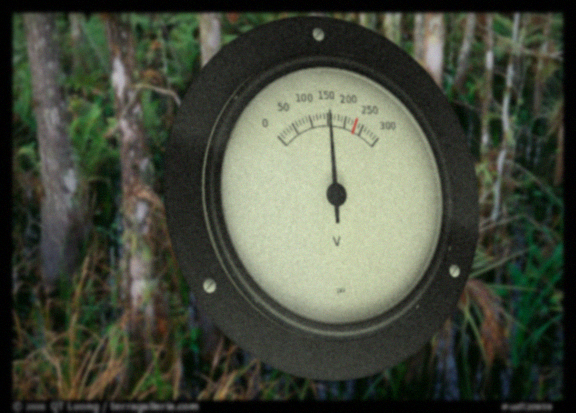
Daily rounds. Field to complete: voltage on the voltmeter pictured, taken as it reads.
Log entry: 150 V
